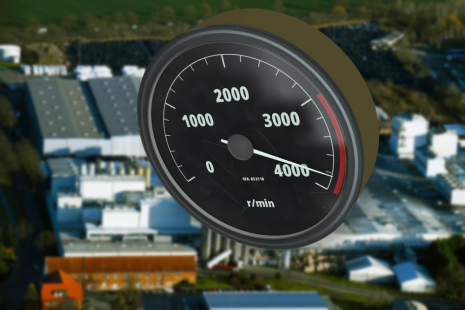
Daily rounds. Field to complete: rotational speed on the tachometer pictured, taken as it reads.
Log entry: 3800 rpm
